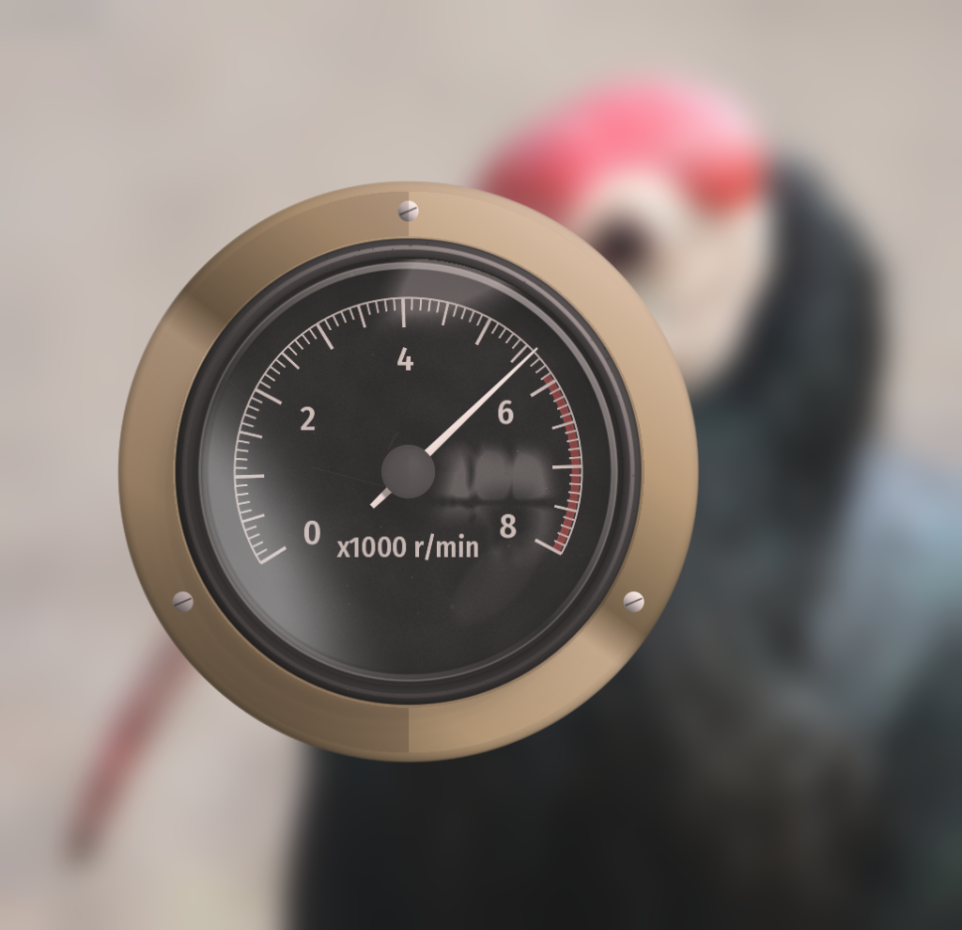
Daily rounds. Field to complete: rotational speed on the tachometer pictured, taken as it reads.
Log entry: 5600 rpm
